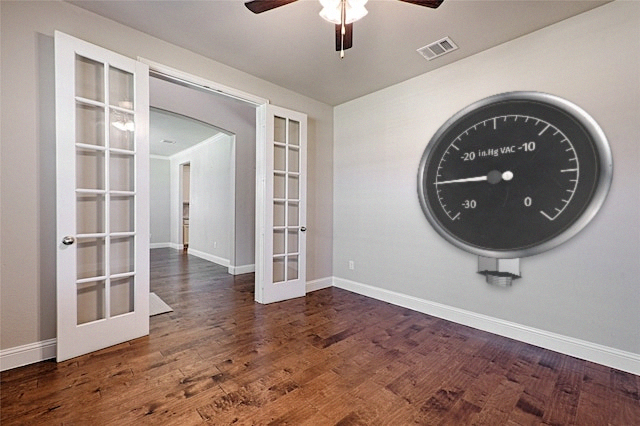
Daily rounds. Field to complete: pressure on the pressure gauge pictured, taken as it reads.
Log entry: -25 inHg
